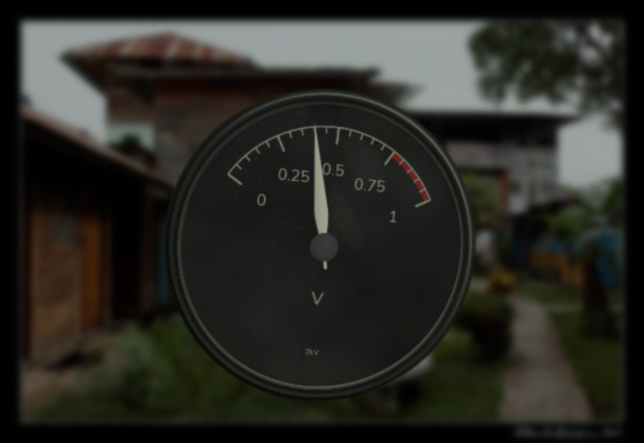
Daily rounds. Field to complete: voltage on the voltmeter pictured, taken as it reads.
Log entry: 0.4 V
